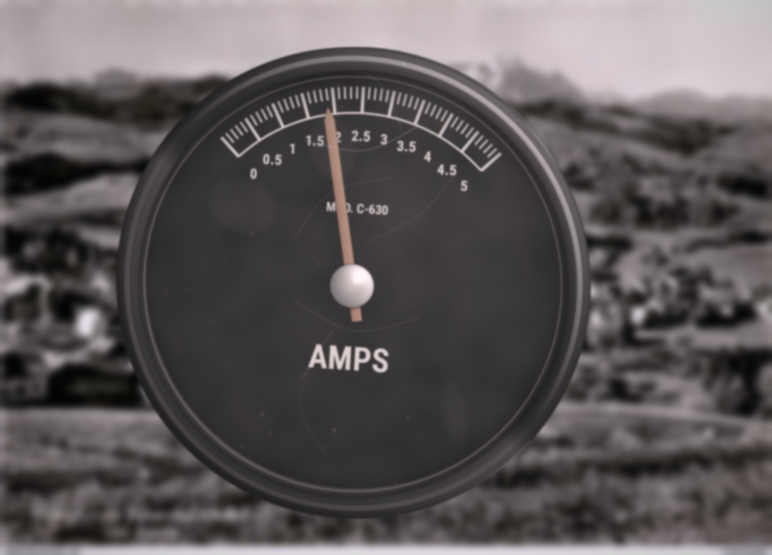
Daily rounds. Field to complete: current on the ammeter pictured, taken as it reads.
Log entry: 1.9 A
